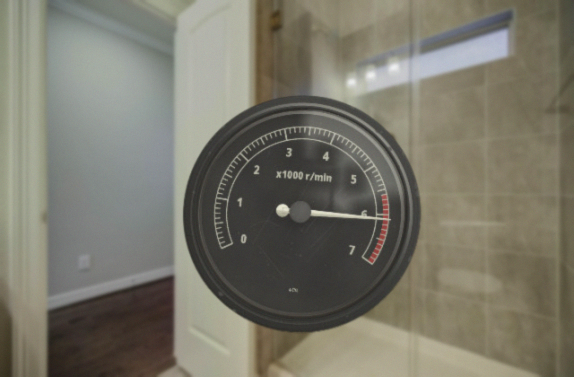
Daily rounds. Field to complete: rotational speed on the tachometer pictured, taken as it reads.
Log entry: 6100 rpm
